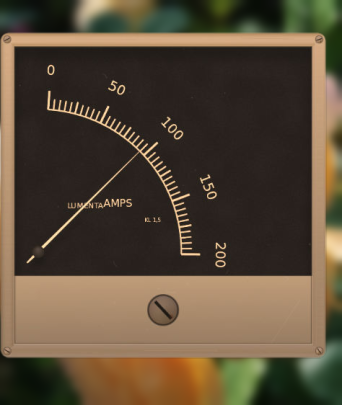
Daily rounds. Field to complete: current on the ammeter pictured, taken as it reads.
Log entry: 95 A
